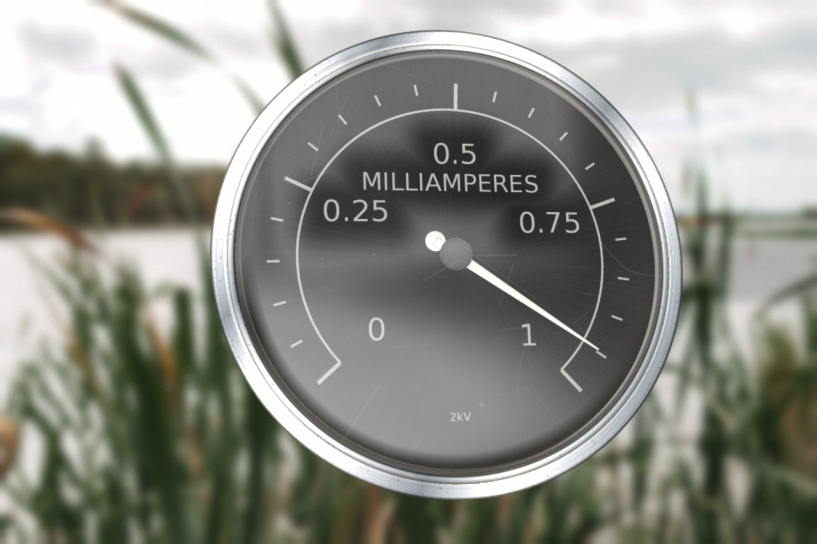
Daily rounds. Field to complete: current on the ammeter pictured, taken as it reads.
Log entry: 0.95 mA
